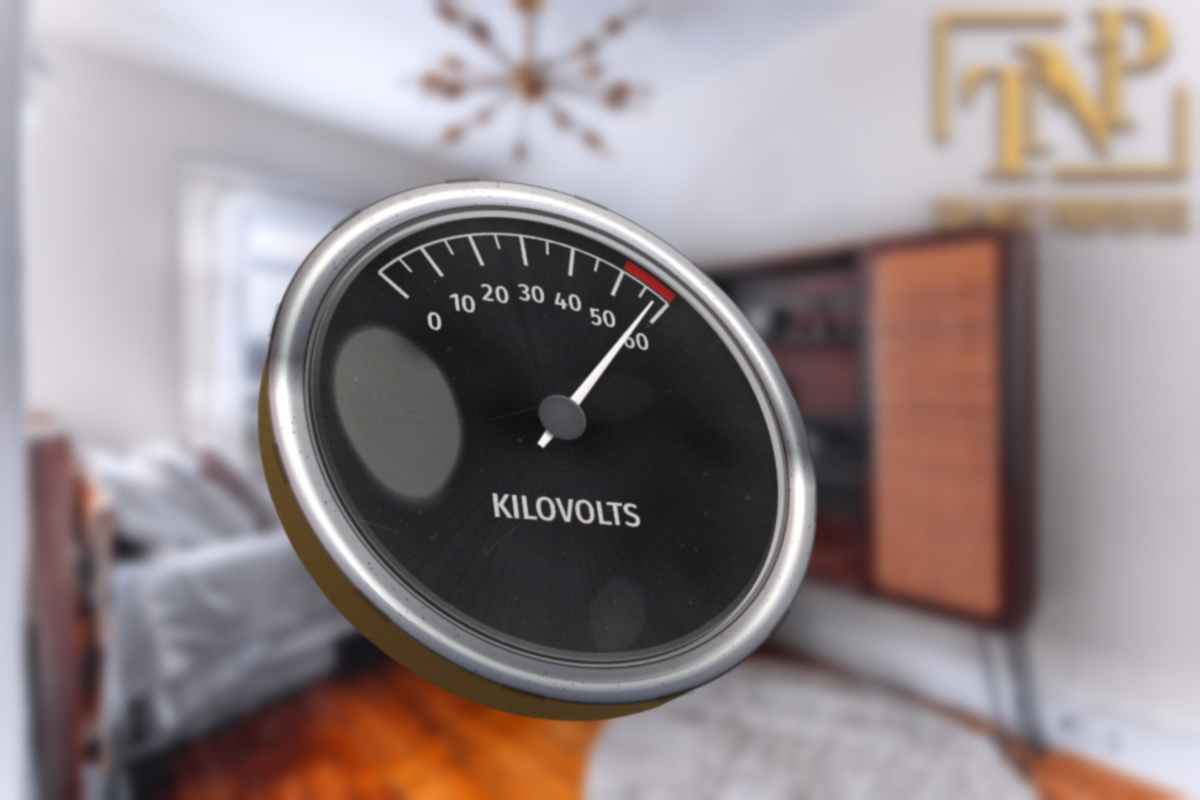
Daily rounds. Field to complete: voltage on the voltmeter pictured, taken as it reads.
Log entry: 57.5 kV
